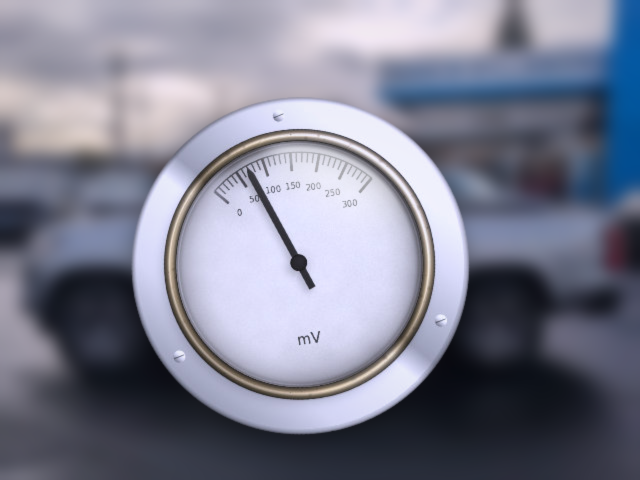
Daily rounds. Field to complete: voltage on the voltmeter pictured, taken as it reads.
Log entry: 70 mV
